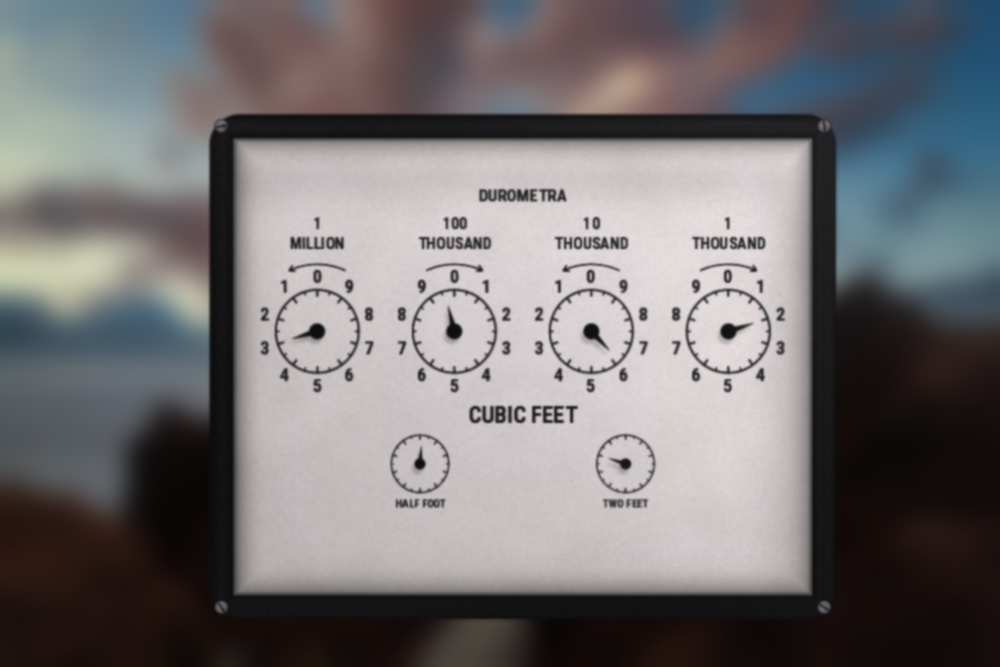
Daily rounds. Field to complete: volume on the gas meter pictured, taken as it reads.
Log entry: 296200 ft³
